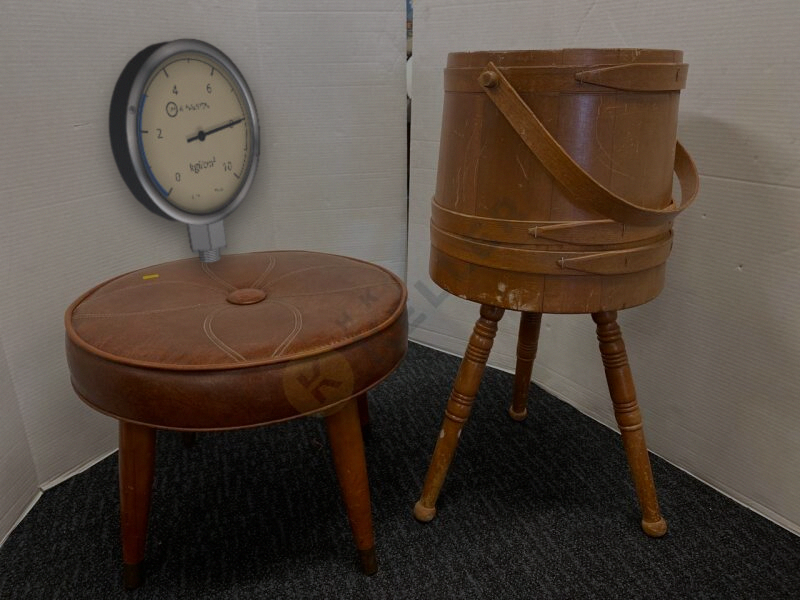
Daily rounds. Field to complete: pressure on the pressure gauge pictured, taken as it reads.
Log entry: 8 kg/cm²
